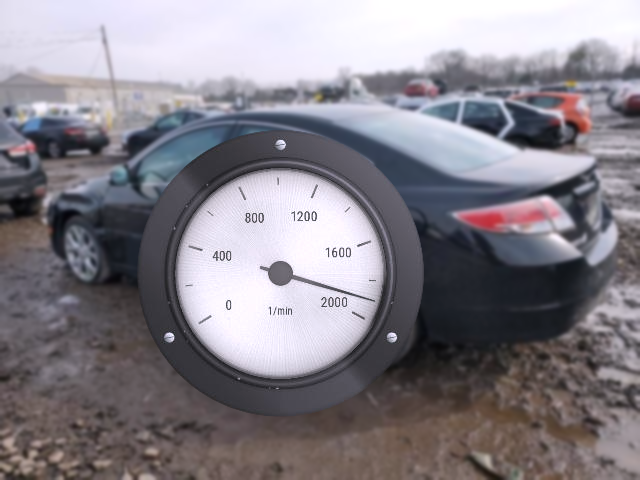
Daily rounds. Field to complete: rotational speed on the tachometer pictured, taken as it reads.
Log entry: 1900 rpm
